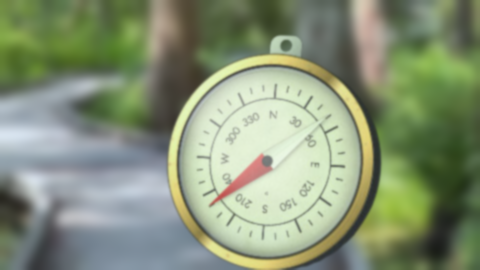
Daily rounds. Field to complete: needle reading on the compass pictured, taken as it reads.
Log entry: 230 °
